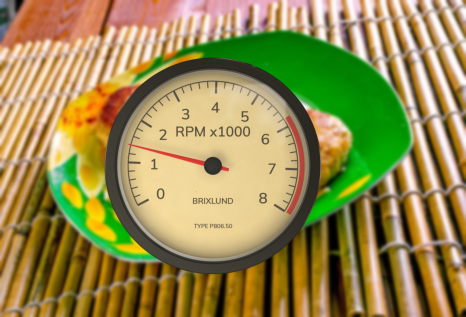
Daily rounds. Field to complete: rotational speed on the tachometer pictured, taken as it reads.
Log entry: 1400 rpm
